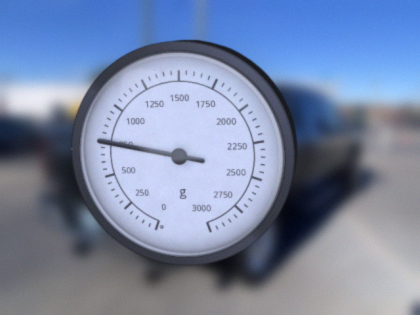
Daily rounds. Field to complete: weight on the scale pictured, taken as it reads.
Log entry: 750 g
